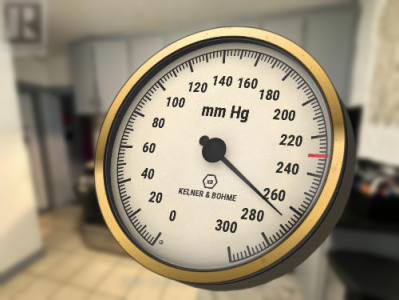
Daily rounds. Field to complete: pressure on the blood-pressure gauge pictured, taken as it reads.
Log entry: 266 mmHg
